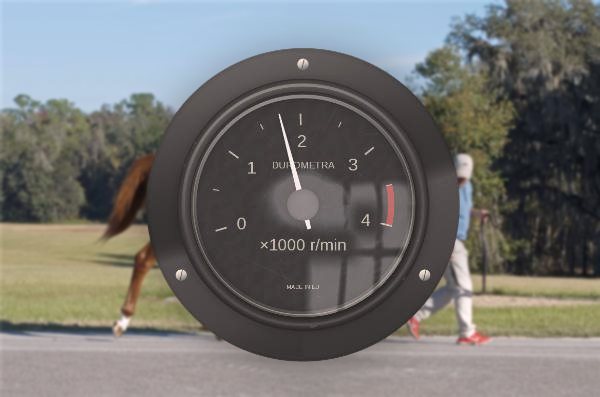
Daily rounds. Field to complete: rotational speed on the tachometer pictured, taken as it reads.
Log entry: 1750 rpm
